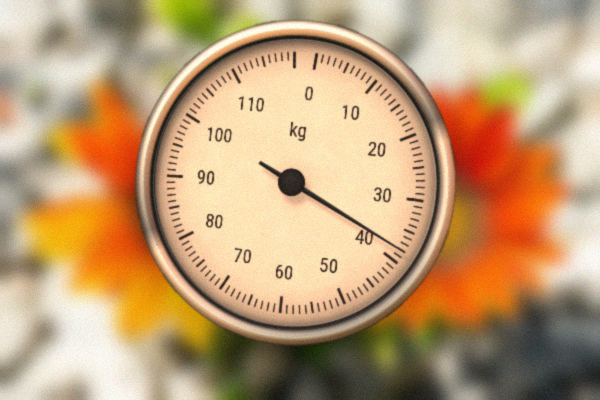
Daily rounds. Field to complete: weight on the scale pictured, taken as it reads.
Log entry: 38 kg
